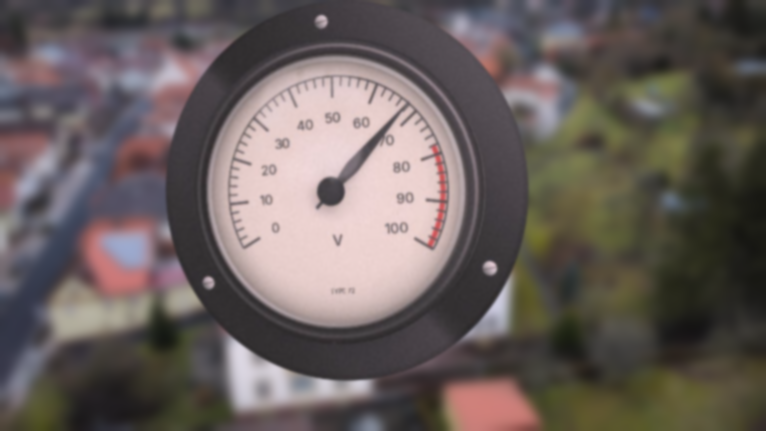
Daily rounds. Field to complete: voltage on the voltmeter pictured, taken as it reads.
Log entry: 68 V
